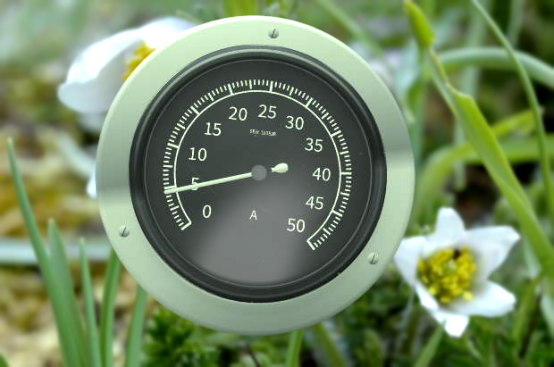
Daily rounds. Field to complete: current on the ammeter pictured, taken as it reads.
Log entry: 4.5 A
